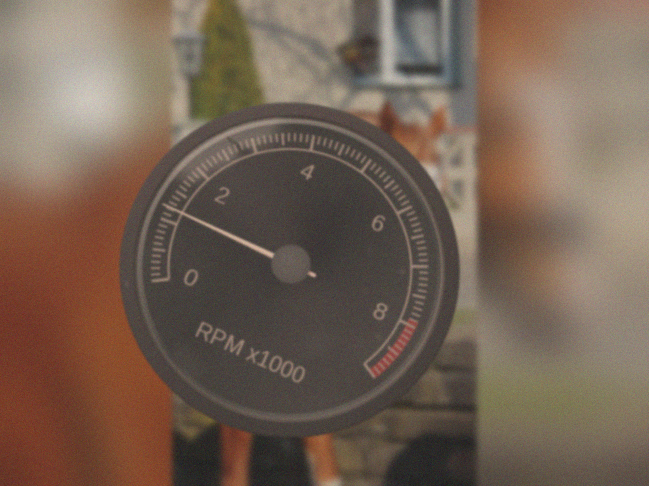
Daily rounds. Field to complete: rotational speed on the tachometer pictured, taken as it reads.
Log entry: 1200 rpm
